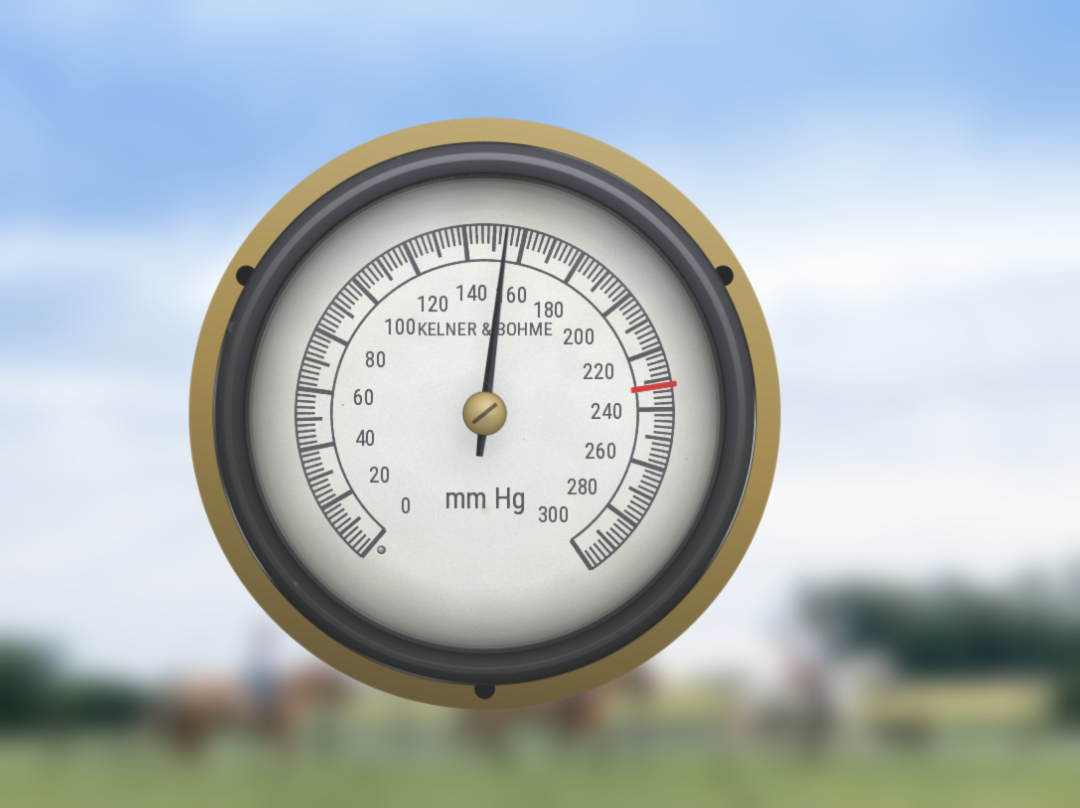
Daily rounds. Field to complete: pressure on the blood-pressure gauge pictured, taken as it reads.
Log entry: 154 mmHg
